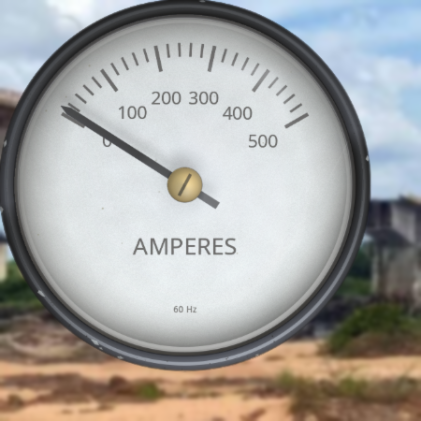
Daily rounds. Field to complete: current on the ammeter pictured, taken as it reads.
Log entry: 10 A
